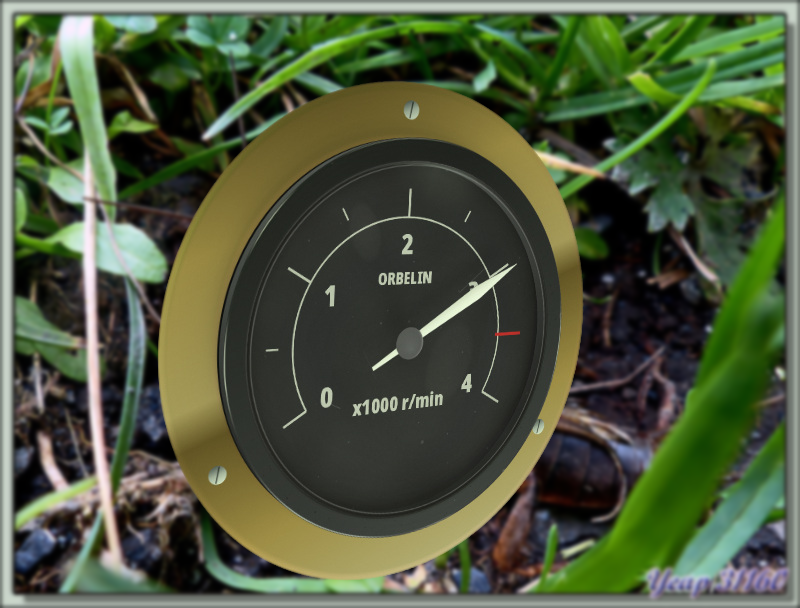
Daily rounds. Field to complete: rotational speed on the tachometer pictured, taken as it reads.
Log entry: 3000 rpm
